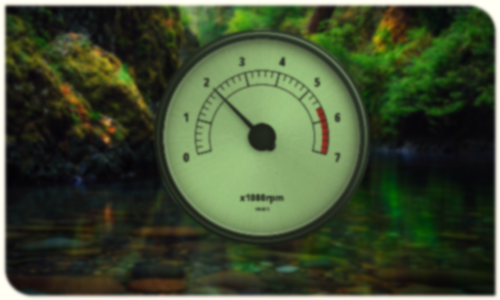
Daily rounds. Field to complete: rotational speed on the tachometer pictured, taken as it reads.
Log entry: 2000 rpm
